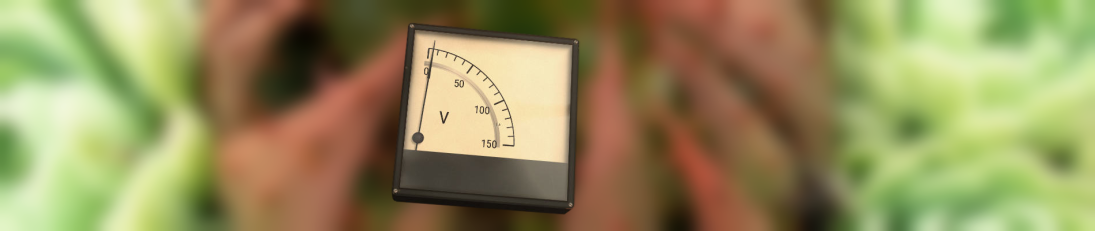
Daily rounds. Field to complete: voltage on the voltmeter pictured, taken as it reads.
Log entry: 5 V
